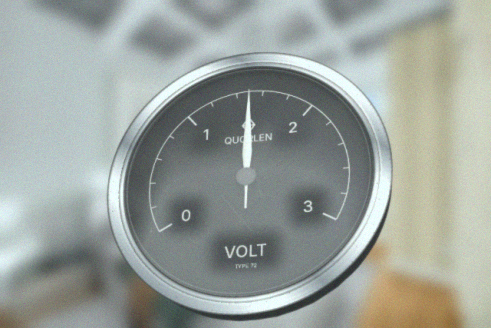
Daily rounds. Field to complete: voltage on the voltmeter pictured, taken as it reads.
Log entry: 1.5 V
